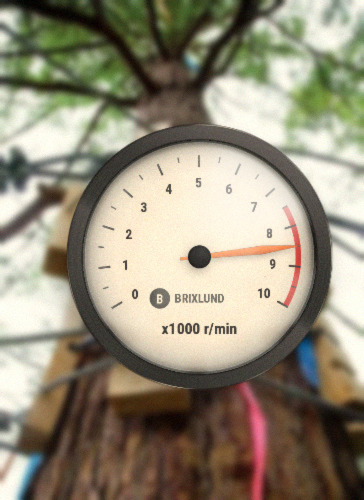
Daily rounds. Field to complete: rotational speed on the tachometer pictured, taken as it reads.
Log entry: 8500 rpm
